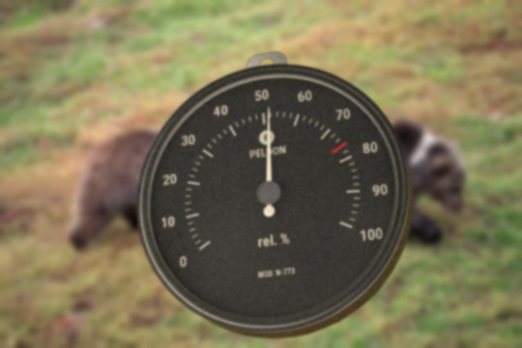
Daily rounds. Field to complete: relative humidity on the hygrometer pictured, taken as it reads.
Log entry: 52 %
